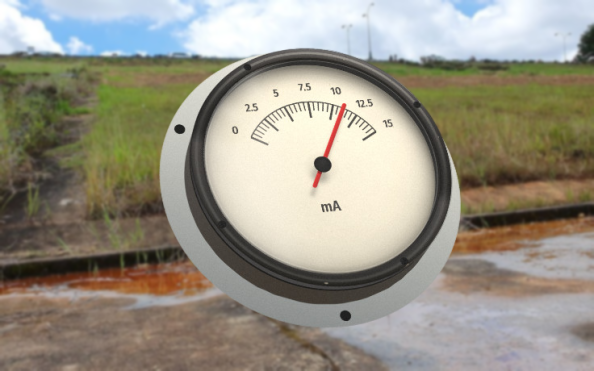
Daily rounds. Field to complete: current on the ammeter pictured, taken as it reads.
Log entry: 11 mA
